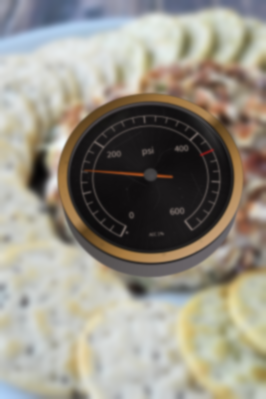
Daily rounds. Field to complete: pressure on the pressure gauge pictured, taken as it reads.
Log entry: 140 psi
